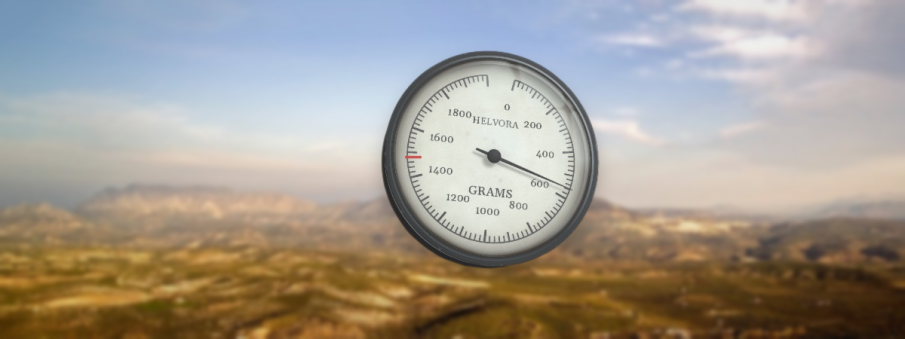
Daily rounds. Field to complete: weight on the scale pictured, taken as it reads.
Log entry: 560 g
